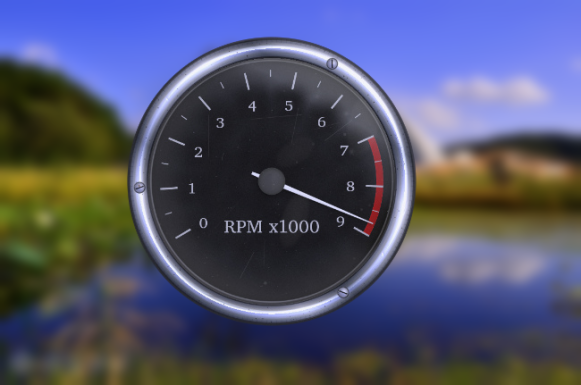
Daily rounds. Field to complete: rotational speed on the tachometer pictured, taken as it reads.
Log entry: 8750 rpm
